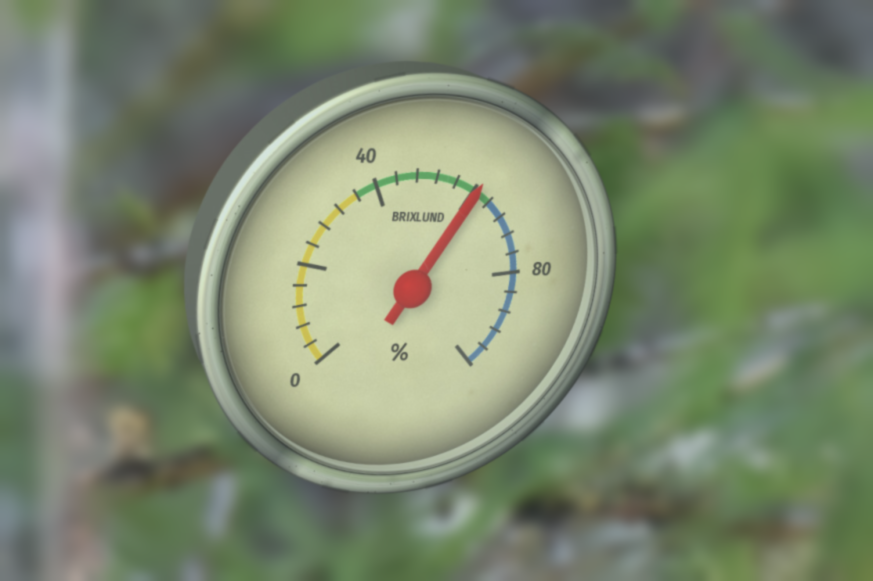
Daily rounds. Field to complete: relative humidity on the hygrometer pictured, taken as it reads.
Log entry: 60 %
